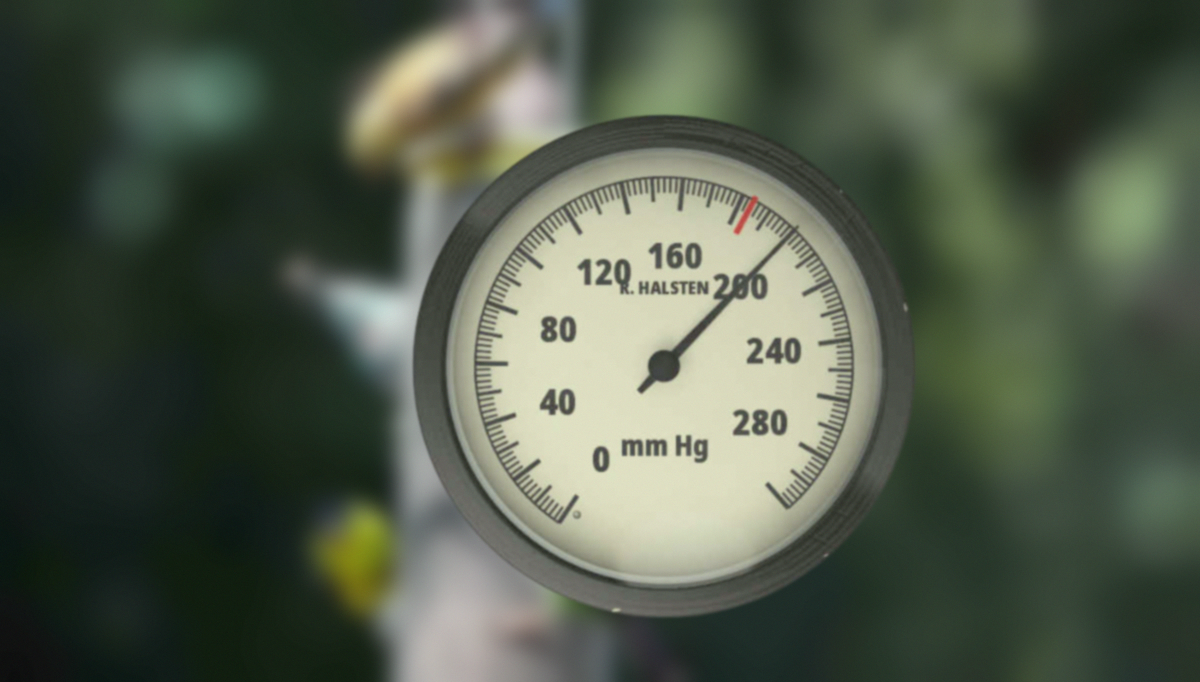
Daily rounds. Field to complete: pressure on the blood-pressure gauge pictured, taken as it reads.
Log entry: 200 mmHg
